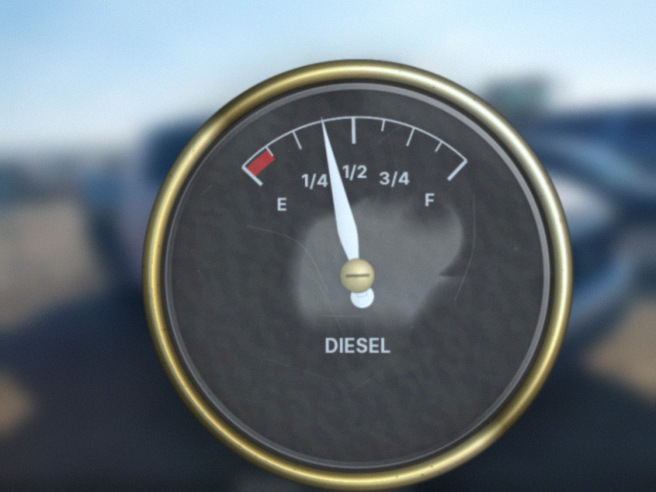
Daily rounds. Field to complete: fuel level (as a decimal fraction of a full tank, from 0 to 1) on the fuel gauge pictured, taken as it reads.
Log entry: 0.375
